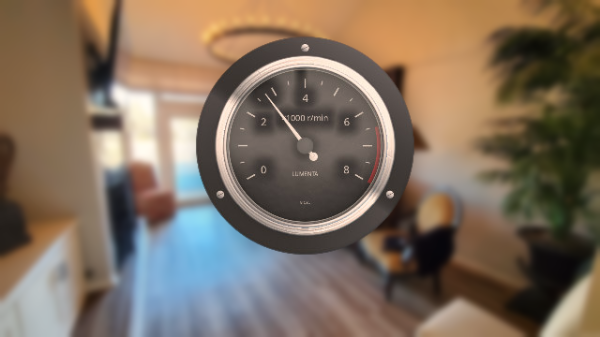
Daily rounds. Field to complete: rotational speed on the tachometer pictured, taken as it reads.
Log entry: 2750 rpm
